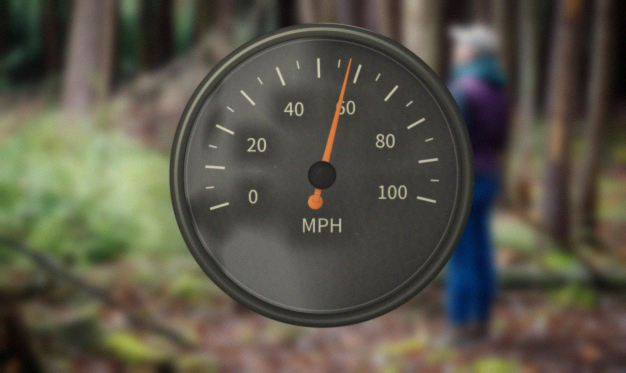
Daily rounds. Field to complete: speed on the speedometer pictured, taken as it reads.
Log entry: 57.5 mph
